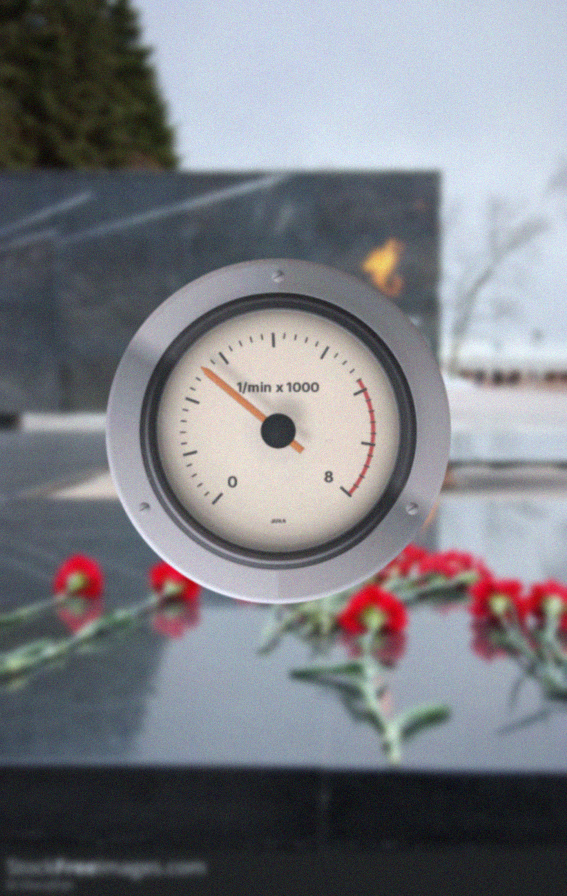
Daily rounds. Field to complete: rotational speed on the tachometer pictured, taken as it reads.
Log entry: 2600 rpm
